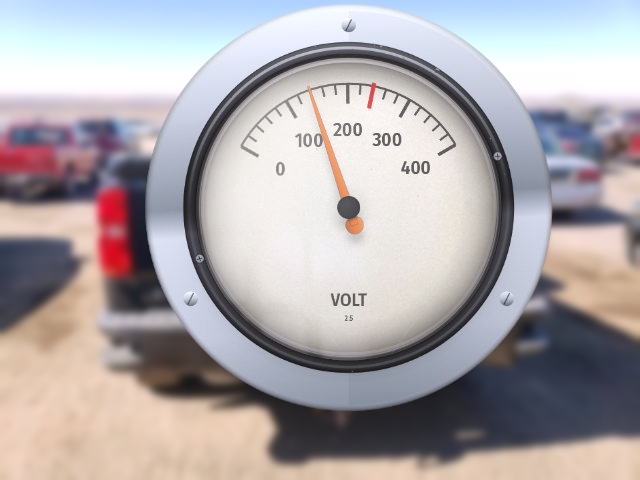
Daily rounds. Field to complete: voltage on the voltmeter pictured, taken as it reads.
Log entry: 140 V
